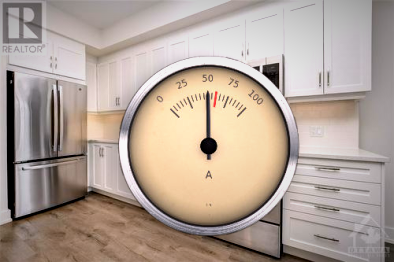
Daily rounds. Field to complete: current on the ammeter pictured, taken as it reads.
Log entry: 50 A
